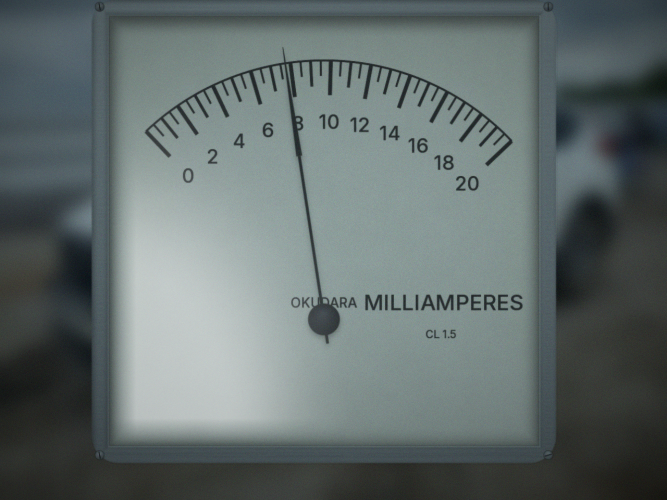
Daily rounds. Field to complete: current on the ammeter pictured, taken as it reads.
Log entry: 7.75 mA
